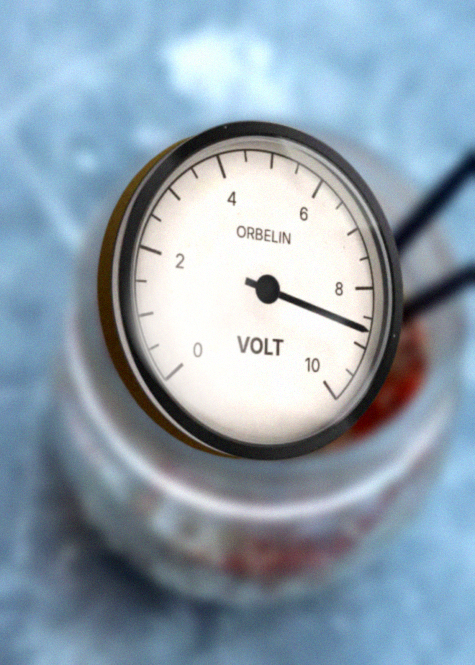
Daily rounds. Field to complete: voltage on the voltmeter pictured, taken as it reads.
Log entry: 8.75 V
